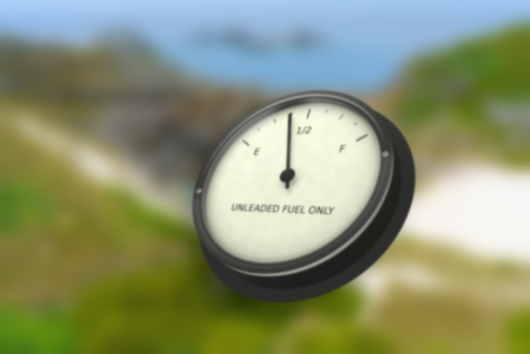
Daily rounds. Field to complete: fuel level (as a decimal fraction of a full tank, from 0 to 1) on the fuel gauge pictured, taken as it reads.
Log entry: 0.375
